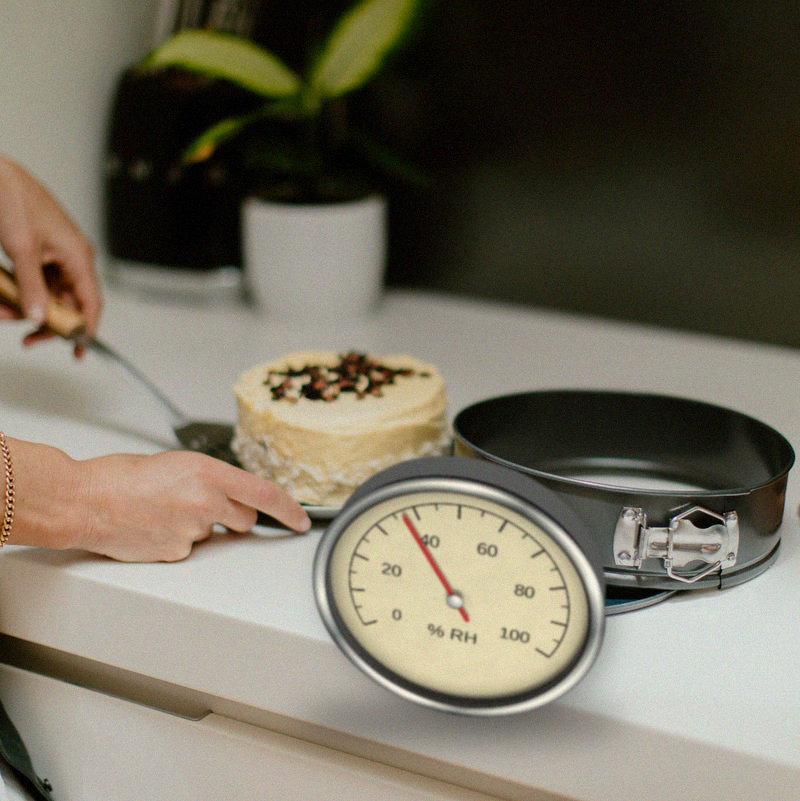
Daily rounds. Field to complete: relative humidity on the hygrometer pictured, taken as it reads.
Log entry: 37.5 %
